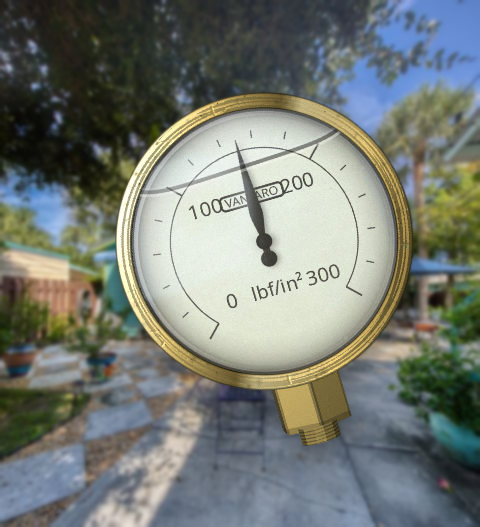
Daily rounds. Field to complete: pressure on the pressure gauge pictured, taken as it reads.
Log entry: 150 psi
